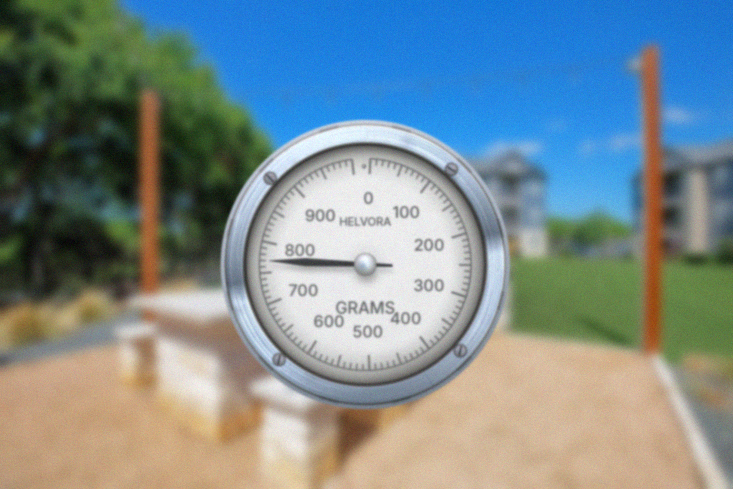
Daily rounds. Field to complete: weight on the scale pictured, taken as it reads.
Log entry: 770 g
